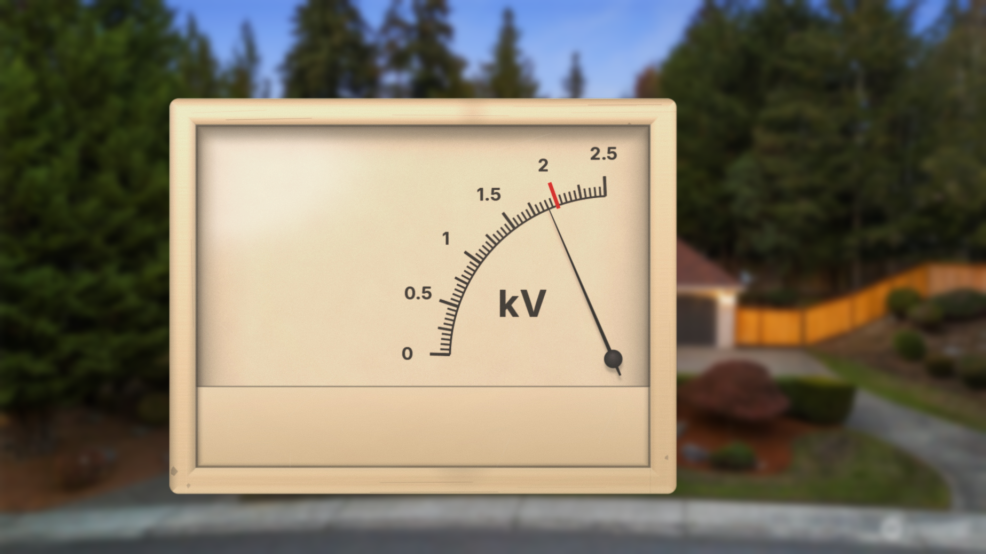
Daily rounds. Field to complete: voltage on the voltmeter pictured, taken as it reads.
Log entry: 1.9 kV
